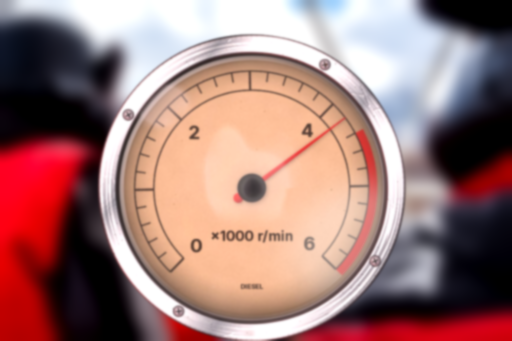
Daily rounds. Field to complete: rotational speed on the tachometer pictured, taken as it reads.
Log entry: 4200 rpm
